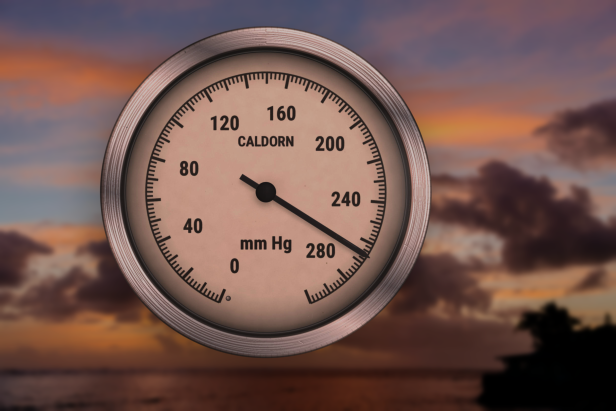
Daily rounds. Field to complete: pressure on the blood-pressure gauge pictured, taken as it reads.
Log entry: 266 mmHg
